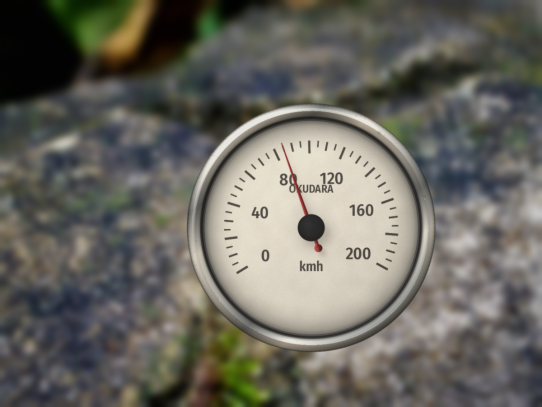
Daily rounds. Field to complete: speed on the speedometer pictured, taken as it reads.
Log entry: 85 km/h
